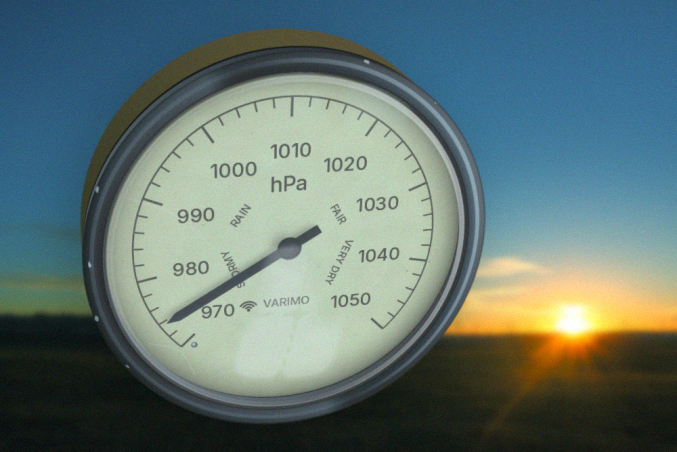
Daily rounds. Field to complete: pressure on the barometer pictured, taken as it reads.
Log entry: 974 hPa
